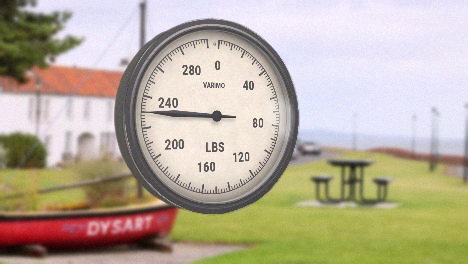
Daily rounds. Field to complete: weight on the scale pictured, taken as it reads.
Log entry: 230 lb
